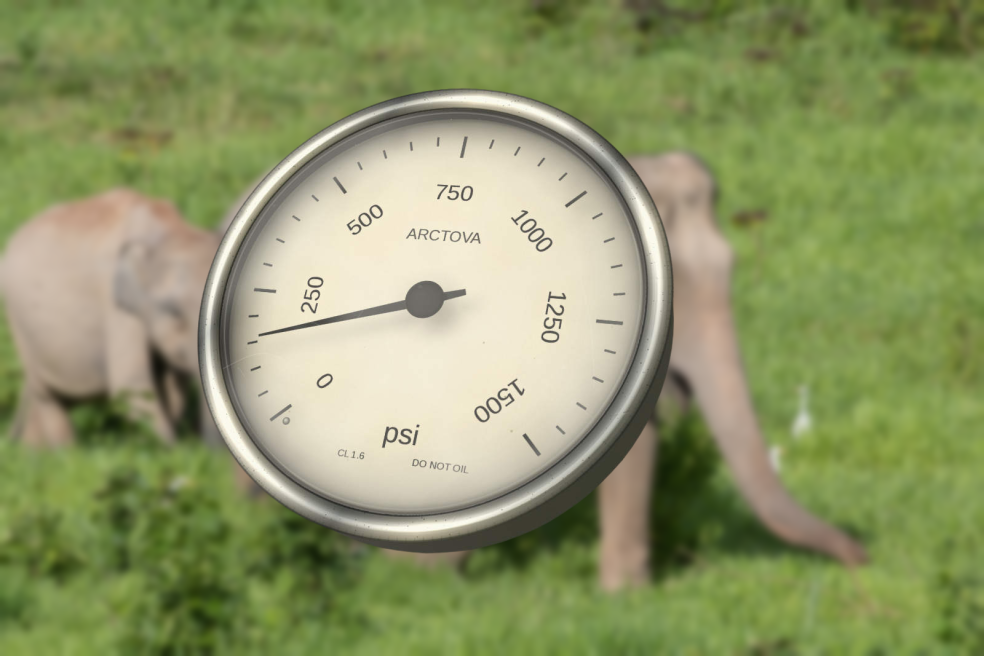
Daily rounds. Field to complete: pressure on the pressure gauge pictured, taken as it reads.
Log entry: 150 psi
